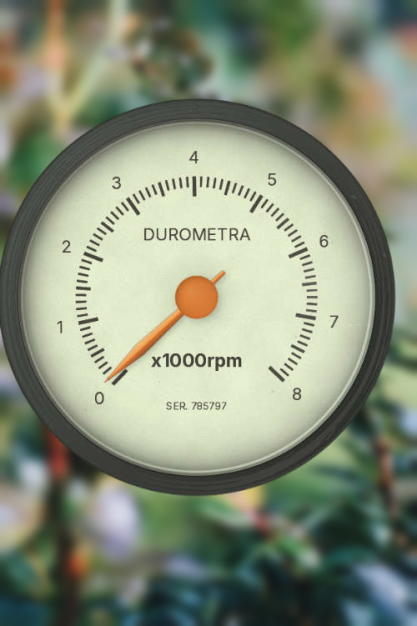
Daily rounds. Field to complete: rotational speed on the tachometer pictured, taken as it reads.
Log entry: 100 rpm
